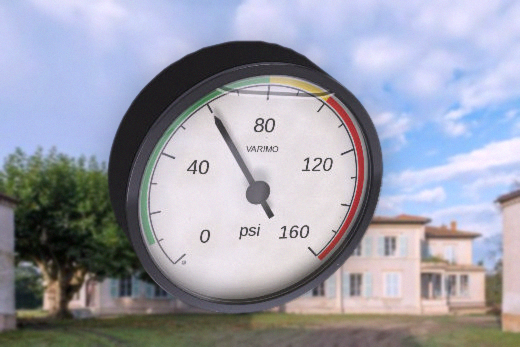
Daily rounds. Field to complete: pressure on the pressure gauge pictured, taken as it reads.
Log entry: 60 psi
